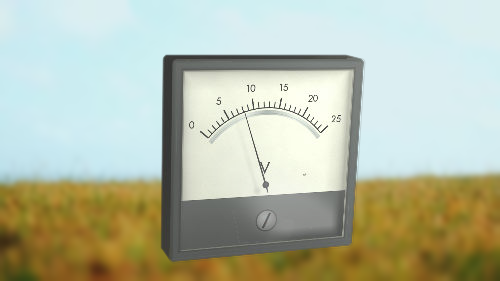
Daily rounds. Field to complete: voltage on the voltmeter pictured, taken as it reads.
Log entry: 8 V
